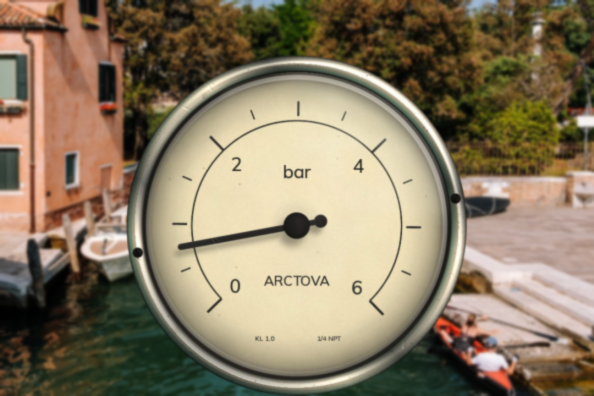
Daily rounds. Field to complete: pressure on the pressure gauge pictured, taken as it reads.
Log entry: 0.75 bar
